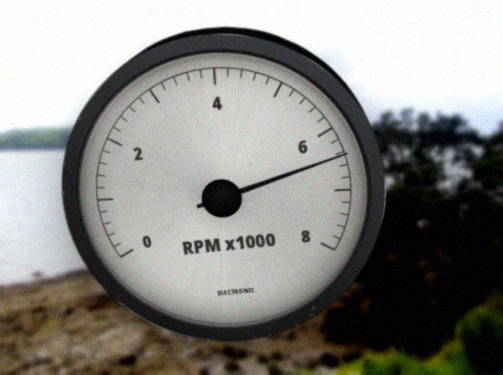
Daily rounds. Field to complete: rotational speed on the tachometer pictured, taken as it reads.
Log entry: 6400 rpm
